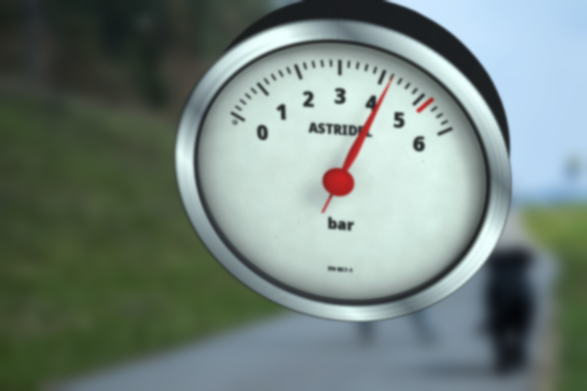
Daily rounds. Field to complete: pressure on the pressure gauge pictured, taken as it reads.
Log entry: 4.2 bar
